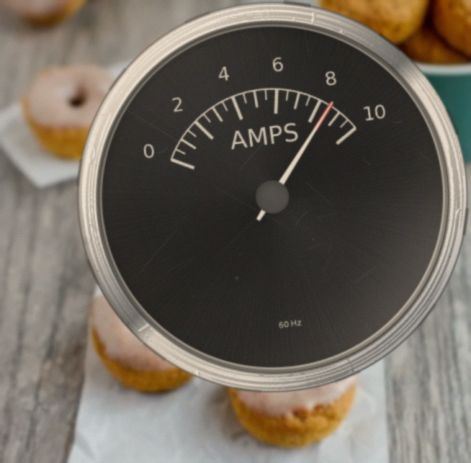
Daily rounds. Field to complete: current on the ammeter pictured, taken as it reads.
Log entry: 8.5 A
